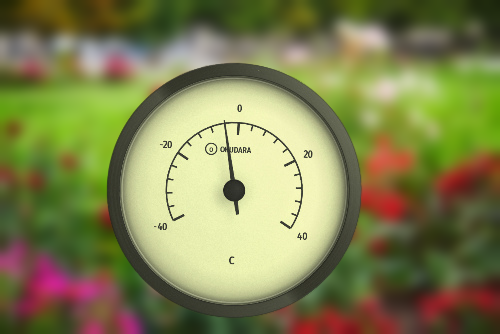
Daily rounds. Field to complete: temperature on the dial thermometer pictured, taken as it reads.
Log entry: -4 °C
